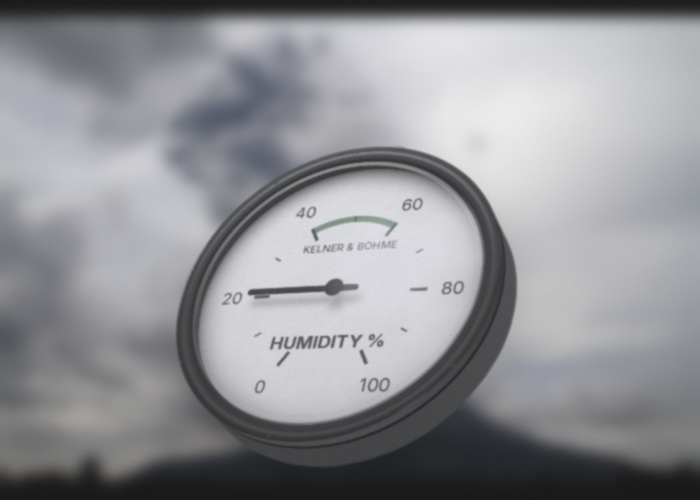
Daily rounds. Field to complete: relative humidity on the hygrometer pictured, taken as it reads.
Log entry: 20 %
